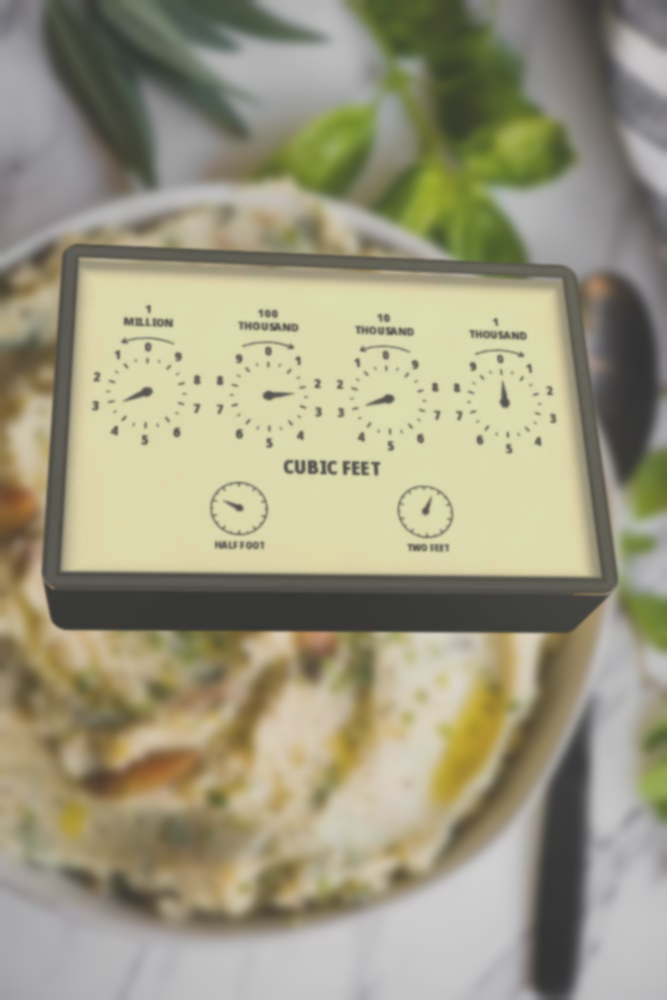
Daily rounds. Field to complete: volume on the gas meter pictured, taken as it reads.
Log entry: 323000 ft³
